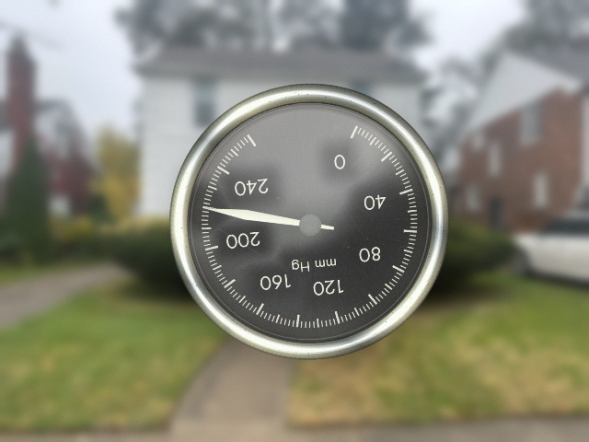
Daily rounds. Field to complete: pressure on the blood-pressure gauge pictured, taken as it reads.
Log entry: 220 mmHg
